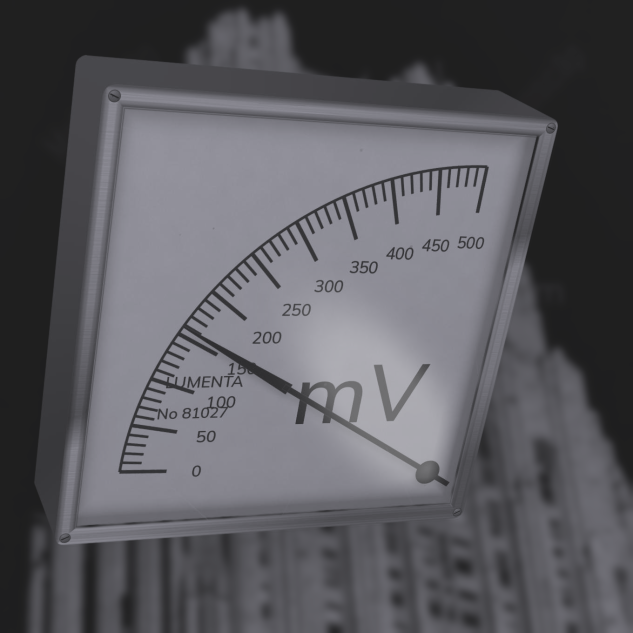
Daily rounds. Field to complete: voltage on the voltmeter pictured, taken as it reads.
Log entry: 160 mV
